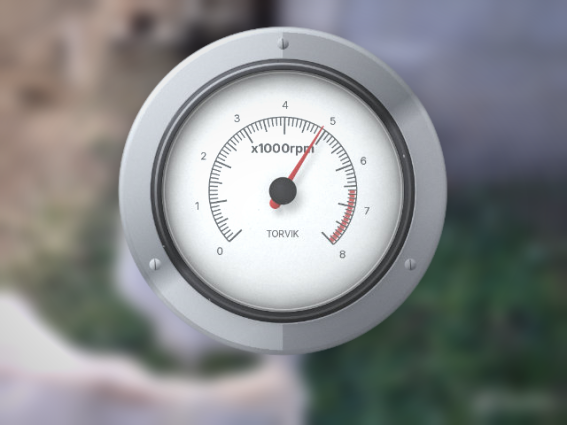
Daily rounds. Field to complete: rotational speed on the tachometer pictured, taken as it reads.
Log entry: 4900 rpm
